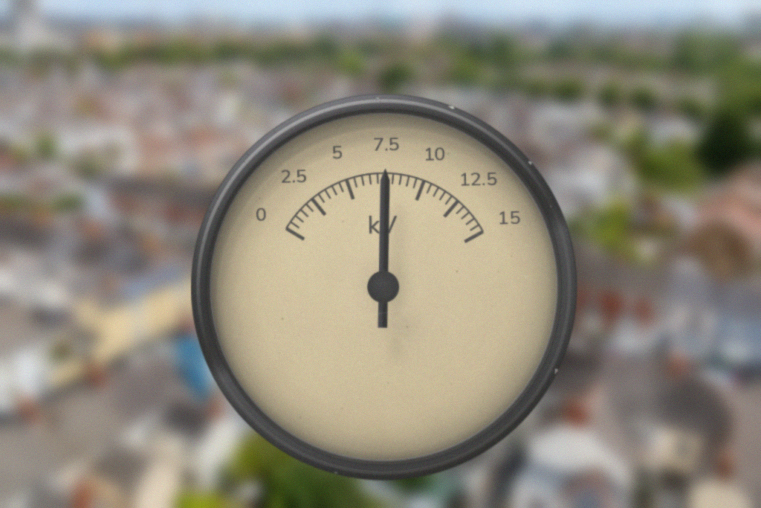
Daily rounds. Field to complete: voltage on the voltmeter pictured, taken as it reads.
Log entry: 7.5 kV
